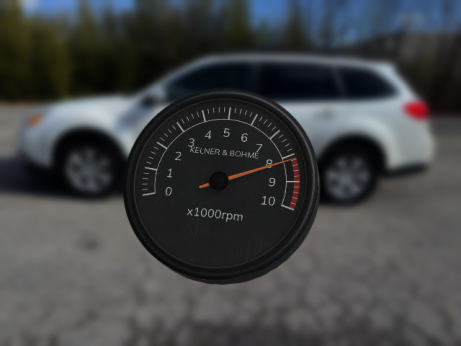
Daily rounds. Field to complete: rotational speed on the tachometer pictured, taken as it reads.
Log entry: 8200 rpm
